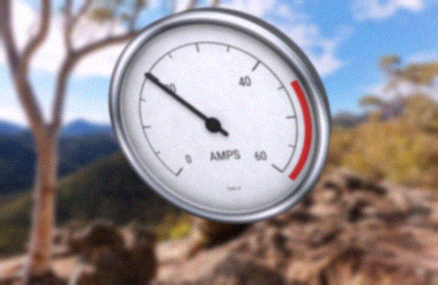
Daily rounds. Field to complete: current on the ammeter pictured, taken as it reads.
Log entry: 20 A
